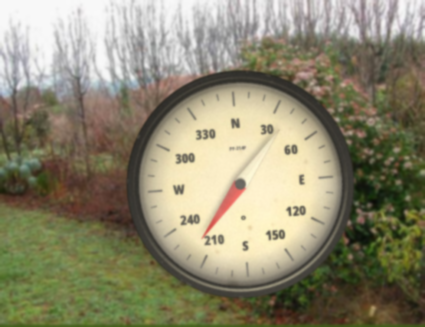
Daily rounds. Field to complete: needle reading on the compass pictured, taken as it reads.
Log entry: 220 °
